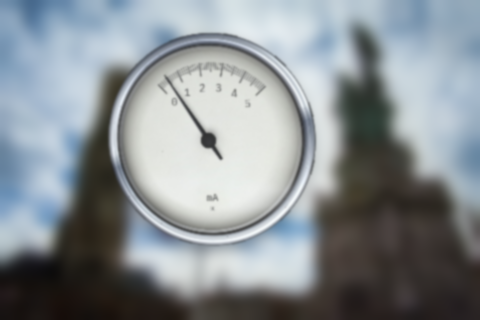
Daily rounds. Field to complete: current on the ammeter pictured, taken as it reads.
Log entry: 0.5 mA
